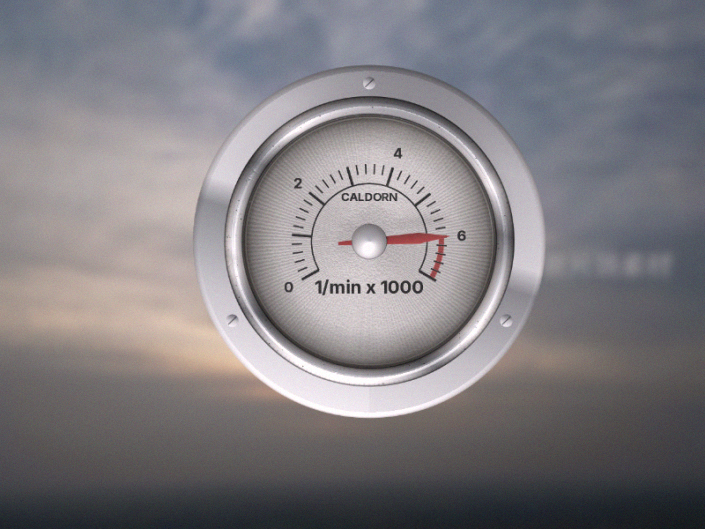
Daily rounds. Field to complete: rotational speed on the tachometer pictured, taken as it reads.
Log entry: 6000 rpm
